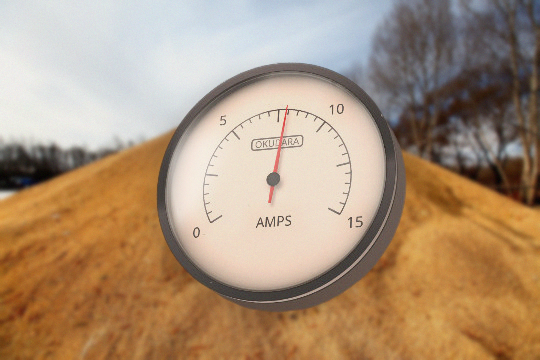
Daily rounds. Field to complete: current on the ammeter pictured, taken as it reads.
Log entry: 8 A
